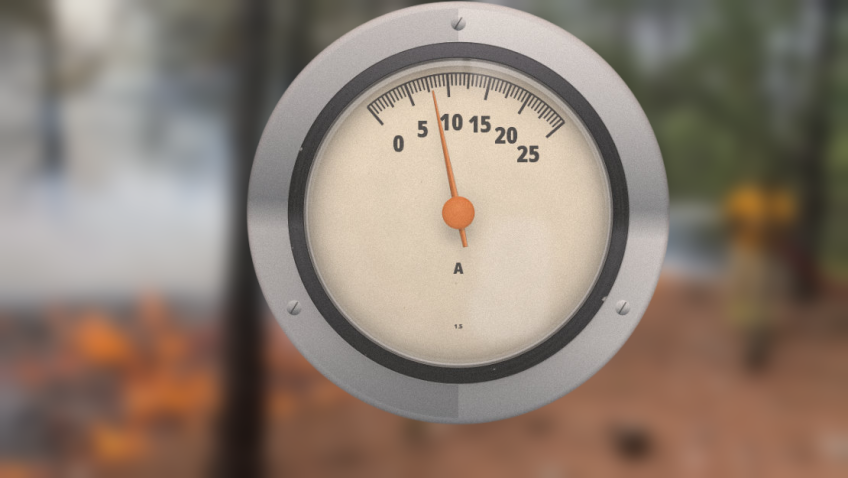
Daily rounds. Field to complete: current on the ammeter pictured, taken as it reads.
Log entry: 8 A
